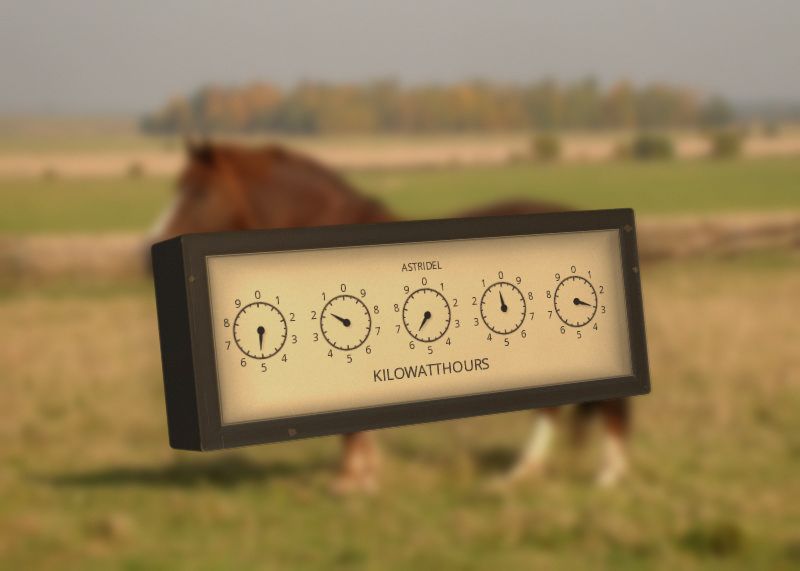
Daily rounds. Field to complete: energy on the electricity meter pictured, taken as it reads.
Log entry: 51603 kWh
